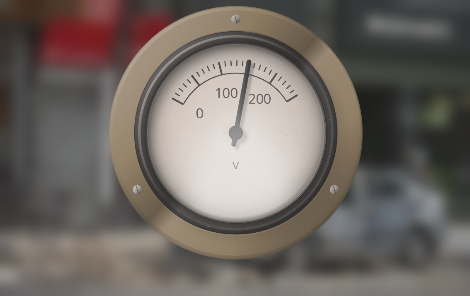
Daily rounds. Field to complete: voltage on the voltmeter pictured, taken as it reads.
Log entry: 150 V
